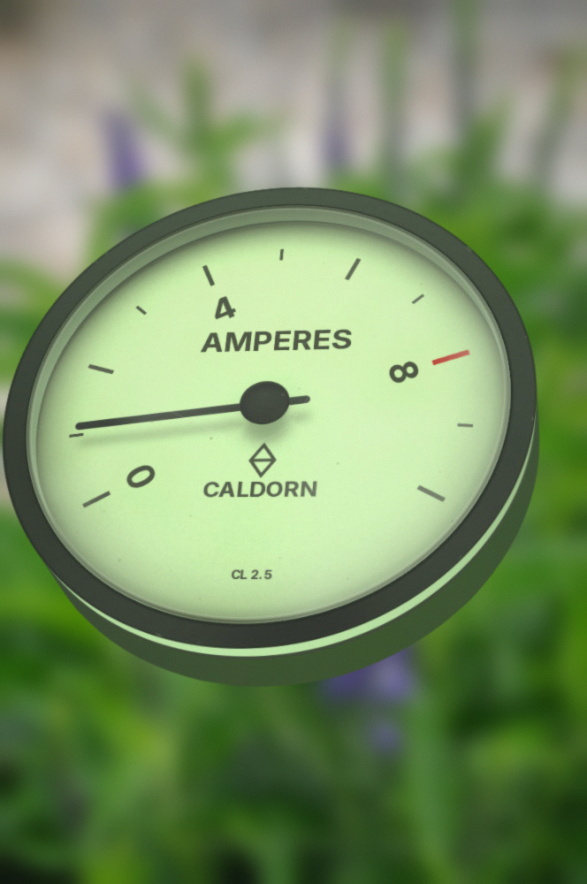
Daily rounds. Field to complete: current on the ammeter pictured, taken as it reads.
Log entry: 1 A
